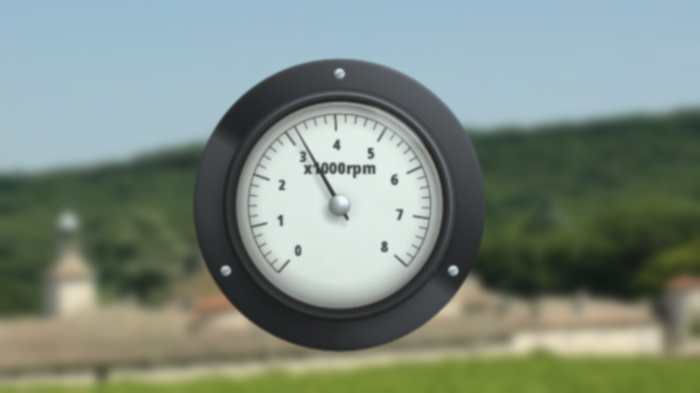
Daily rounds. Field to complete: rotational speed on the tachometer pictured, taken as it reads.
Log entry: 3200 rpm
